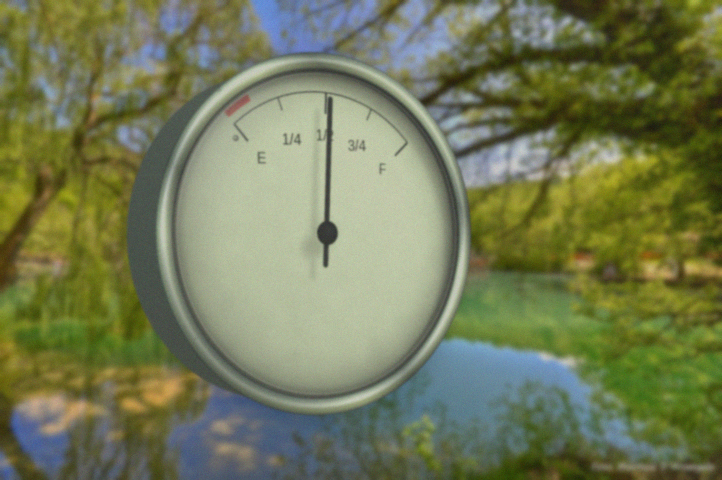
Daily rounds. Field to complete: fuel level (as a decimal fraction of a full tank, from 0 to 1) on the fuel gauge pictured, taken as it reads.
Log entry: 0.5
